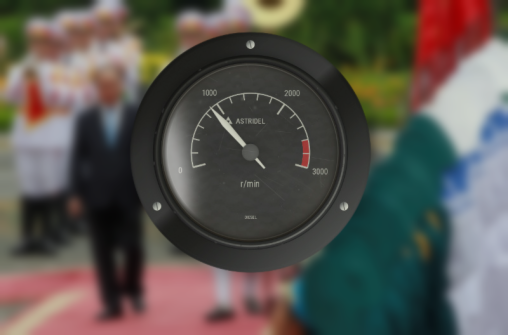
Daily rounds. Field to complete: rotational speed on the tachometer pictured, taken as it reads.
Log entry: 900 rpm
